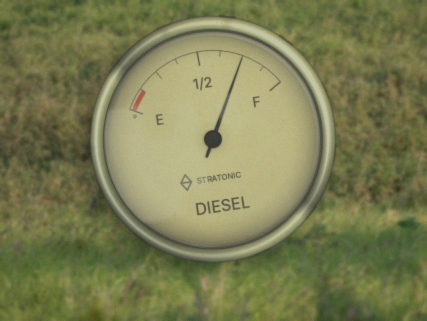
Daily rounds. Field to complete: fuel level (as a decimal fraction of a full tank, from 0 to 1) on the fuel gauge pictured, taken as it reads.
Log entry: 0.75
